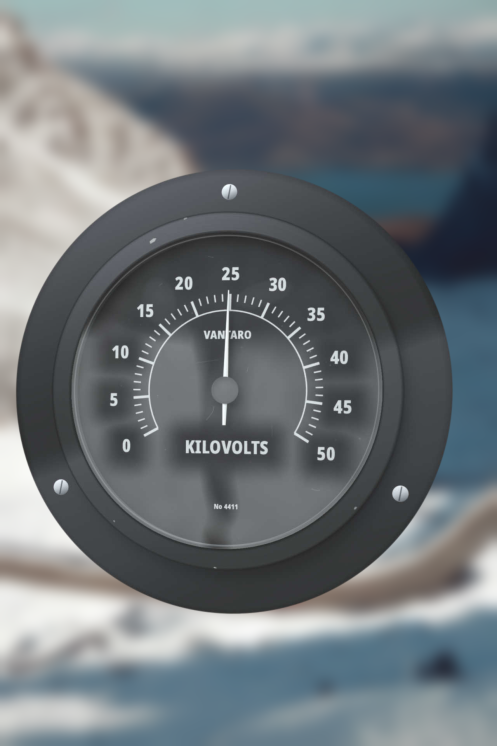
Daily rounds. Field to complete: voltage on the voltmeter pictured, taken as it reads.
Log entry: 25 kV
